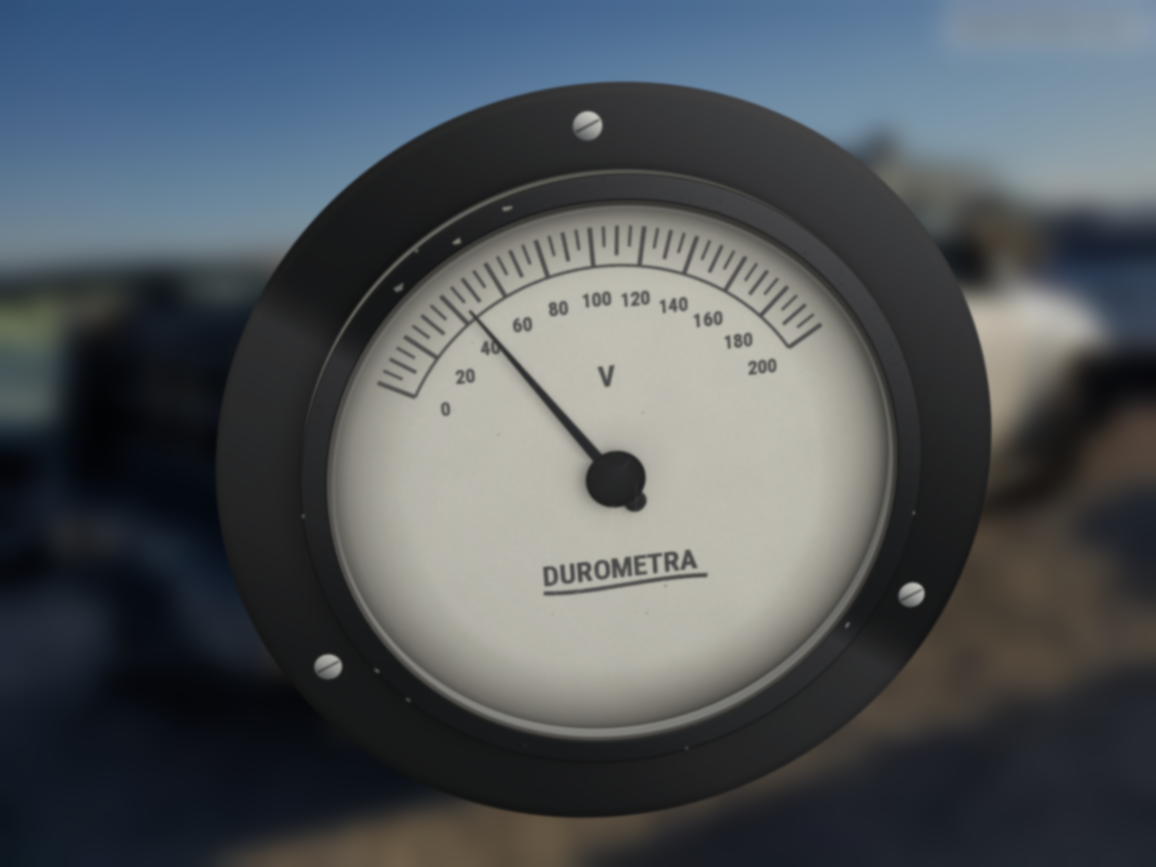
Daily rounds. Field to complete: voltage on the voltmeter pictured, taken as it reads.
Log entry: 45 V
